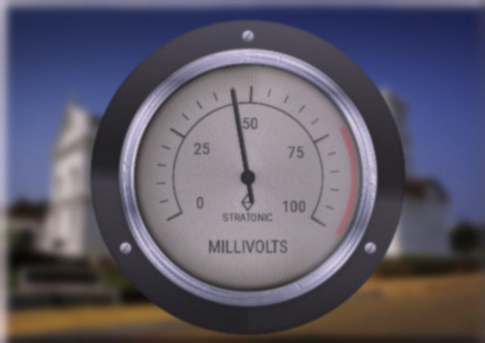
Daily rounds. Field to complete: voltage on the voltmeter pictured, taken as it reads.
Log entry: 45 mV
